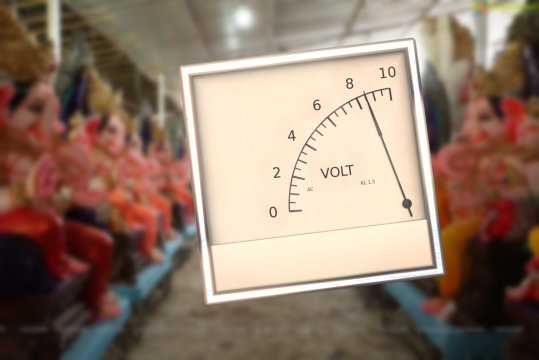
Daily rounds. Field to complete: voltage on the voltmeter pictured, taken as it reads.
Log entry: 8.5 V
